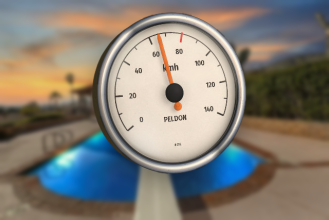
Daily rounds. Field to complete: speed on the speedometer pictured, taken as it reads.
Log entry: 65 km/h
